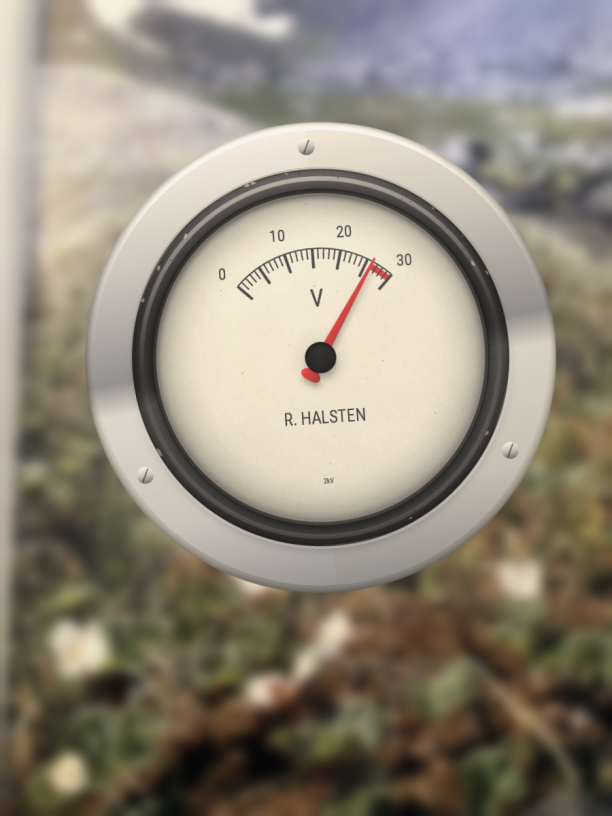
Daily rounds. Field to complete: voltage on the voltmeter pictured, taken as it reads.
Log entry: 26 V
